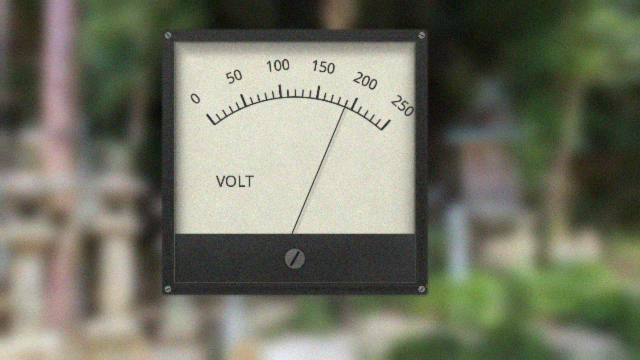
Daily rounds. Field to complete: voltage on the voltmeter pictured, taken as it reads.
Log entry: 190 V
